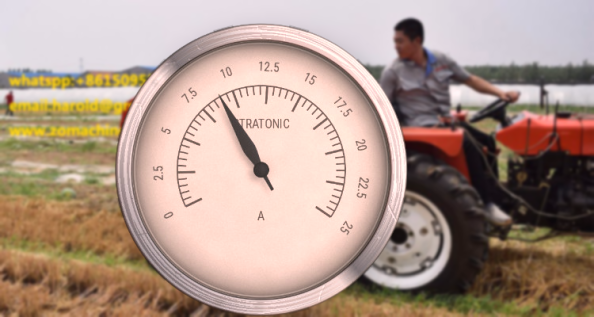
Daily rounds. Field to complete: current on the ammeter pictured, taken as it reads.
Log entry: 9 A
